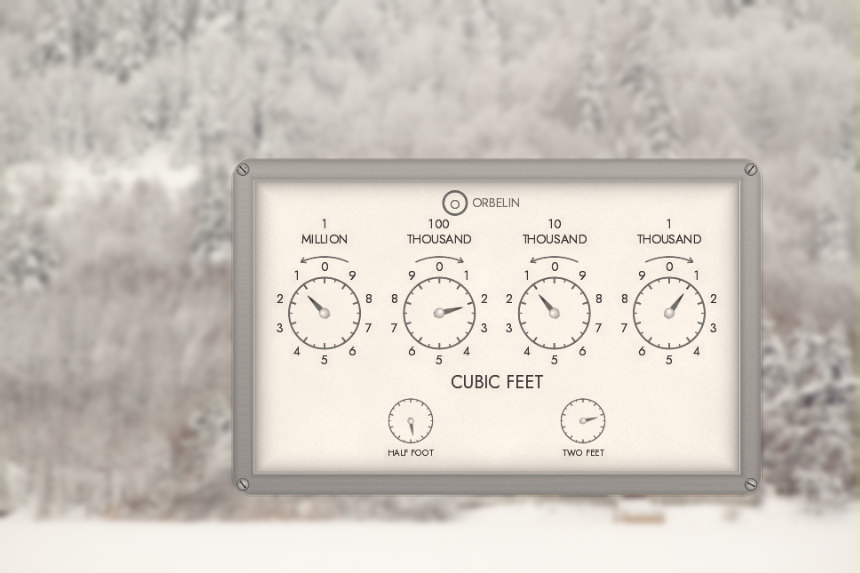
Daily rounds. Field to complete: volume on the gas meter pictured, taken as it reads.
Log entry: 121100 ft³
